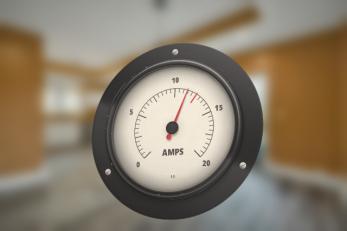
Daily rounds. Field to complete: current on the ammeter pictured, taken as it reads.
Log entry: 11.5 A
